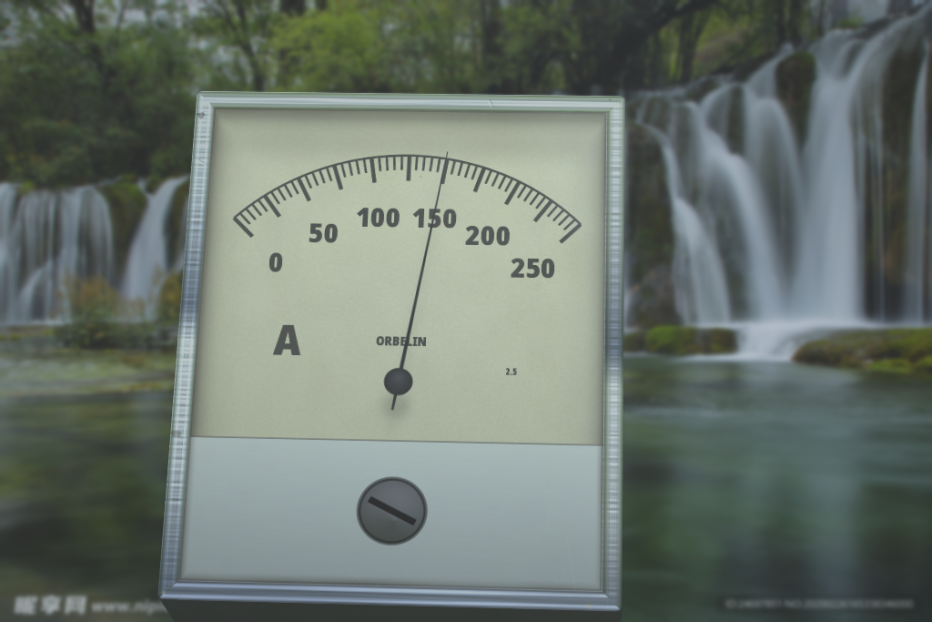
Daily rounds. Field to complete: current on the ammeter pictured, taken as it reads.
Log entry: 150 A
